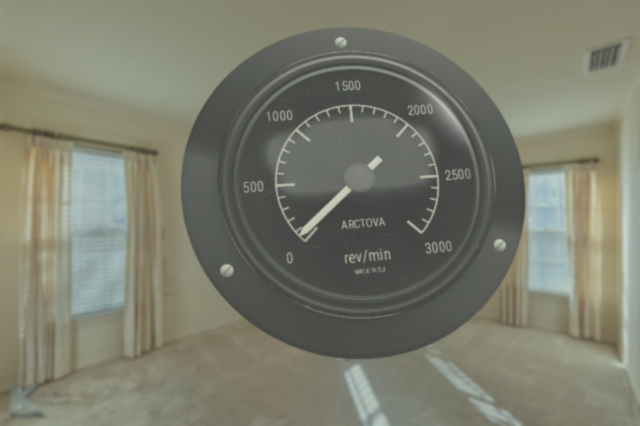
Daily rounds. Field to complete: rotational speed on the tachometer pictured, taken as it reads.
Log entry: 50 rpm
